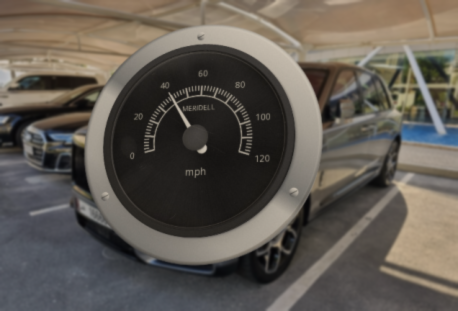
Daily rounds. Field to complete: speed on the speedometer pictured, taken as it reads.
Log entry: 40 mph
